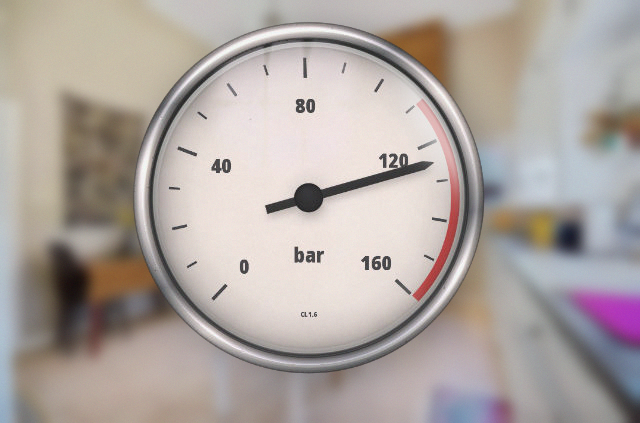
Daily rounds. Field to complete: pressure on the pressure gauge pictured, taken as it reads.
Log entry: 125 bar
